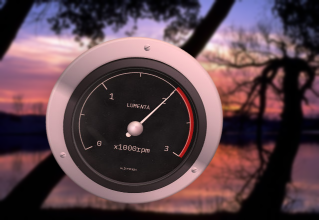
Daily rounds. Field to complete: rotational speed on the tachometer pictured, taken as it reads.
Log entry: 2000 rpm
